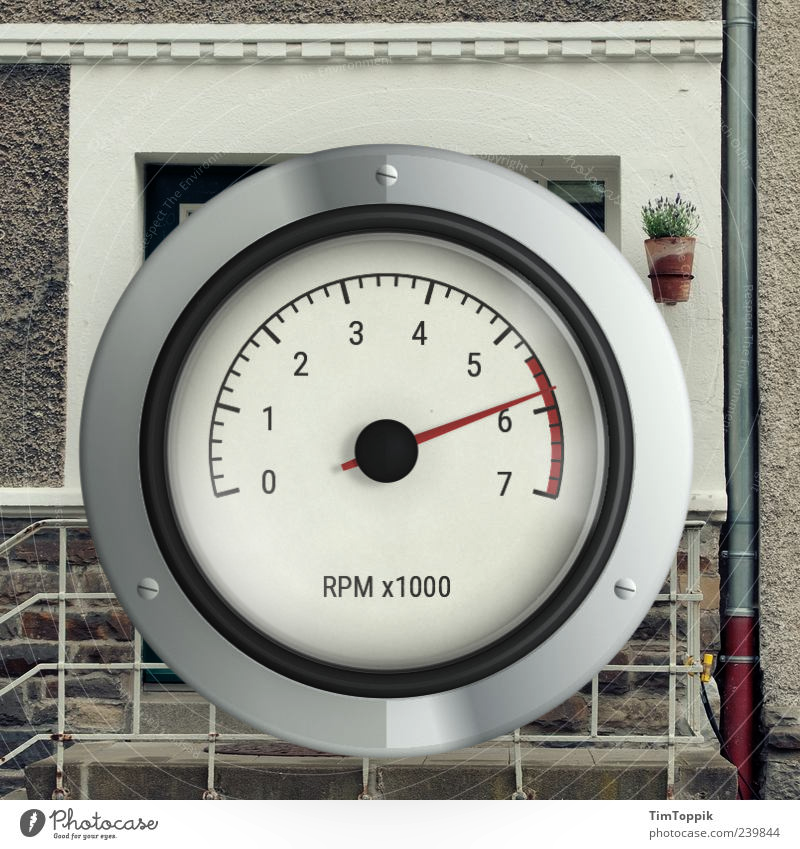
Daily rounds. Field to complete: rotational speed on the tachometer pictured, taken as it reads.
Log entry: 5800 rpm
